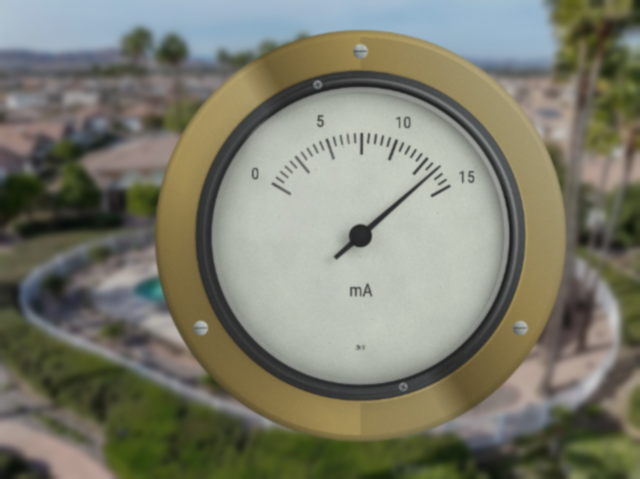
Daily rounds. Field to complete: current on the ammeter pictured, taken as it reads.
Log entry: 13.5 mA
